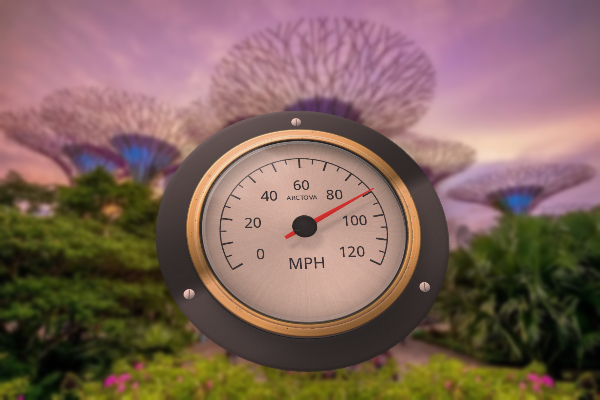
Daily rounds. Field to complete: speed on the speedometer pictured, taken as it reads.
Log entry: 90 mph
